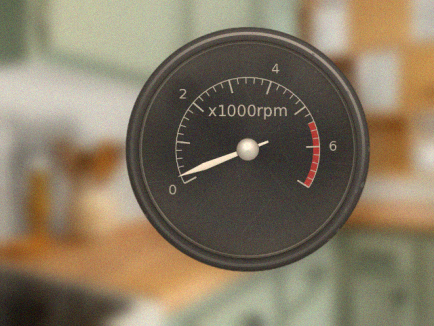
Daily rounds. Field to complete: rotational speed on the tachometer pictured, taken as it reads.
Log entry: 200 rpm
